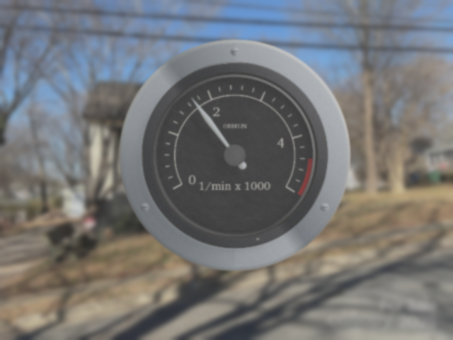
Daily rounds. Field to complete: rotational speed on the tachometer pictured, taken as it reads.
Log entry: 1700 rpm
